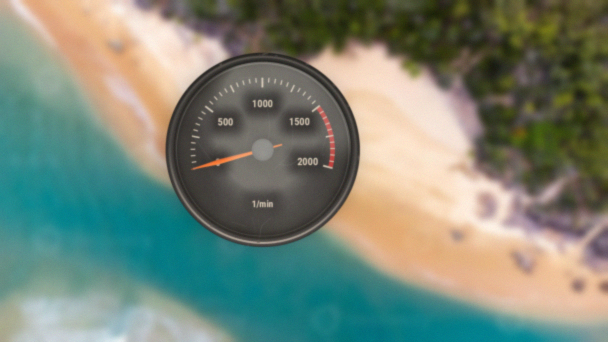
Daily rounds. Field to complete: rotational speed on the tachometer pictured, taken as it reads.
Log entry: 0 rpm
